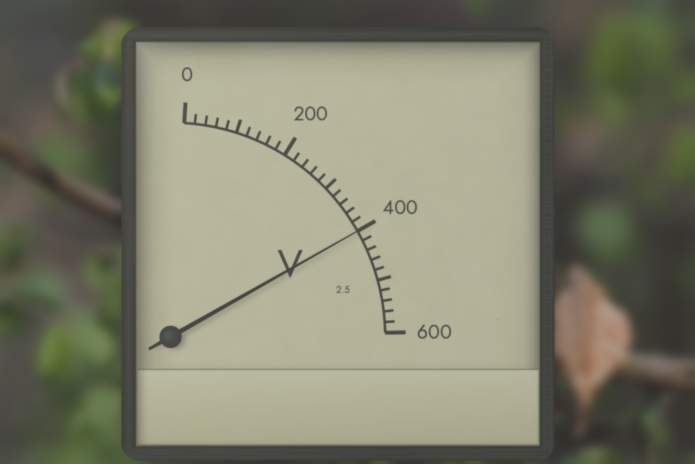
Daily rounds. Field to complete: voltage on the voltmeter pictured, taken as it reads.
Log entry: 400 V
